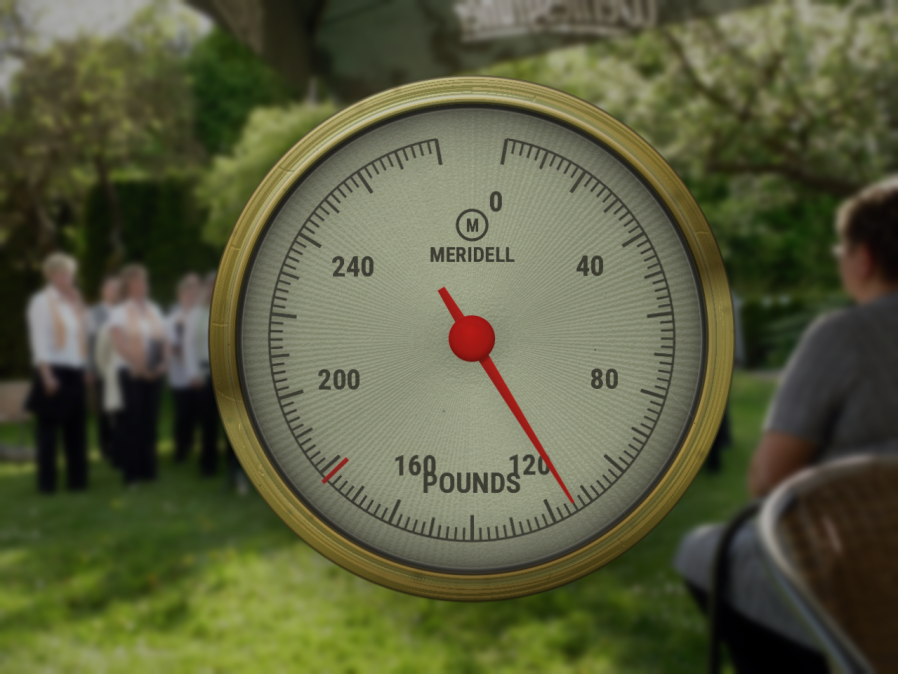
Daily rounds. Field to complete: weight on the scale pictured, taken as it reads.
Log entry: 114 lb
